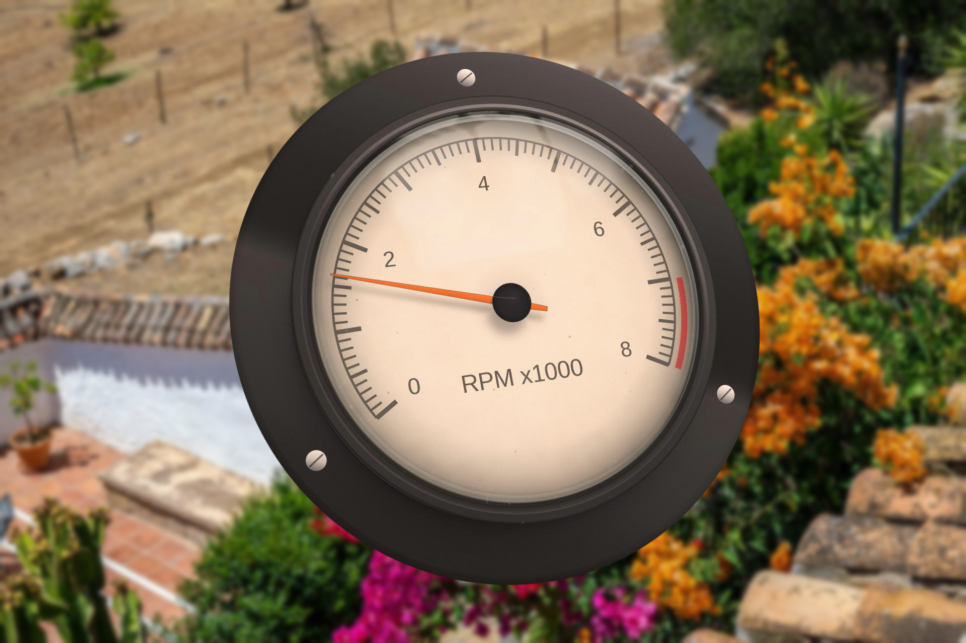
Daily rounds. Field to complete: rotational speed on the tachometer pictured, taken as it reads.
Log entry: 1600 rpm
